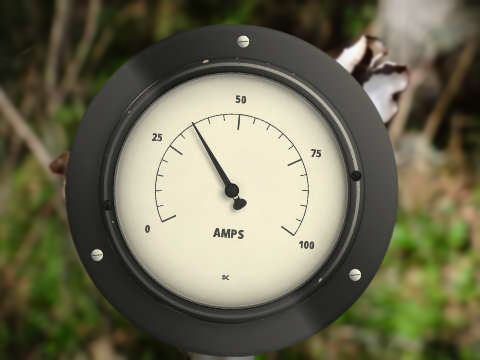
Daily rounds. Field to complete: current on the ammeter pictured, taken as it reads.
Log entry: 35 A
